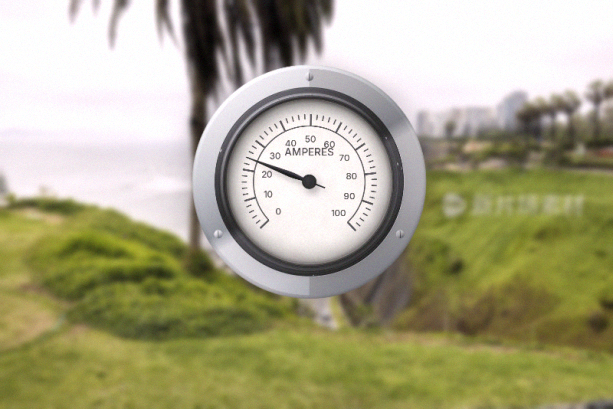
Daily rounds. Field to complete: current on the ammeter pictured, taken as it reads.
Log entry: 24 A
